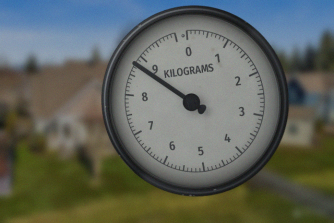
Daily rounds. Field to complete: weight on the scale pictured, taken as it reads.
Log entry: 8.8 kg
